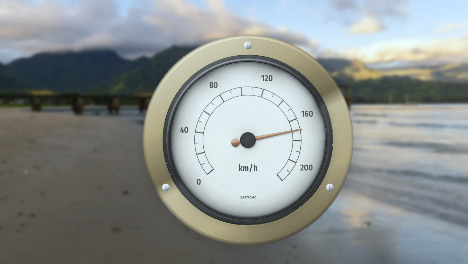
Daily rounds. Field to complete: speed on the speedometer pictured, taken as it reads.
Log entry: 170 km/h
